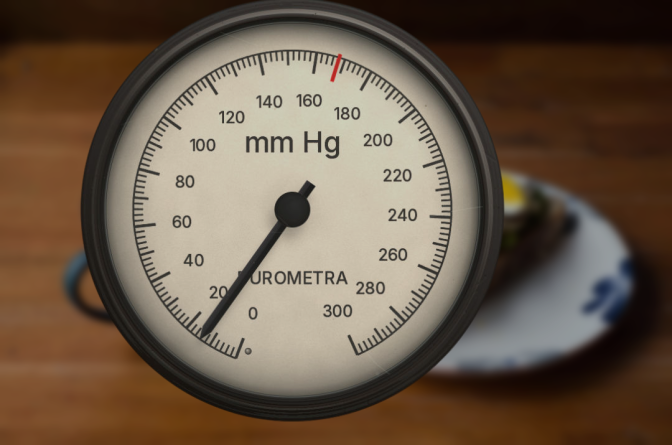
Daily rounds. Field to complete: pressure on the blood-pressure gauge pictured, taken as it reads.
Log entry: 14 mmHg
